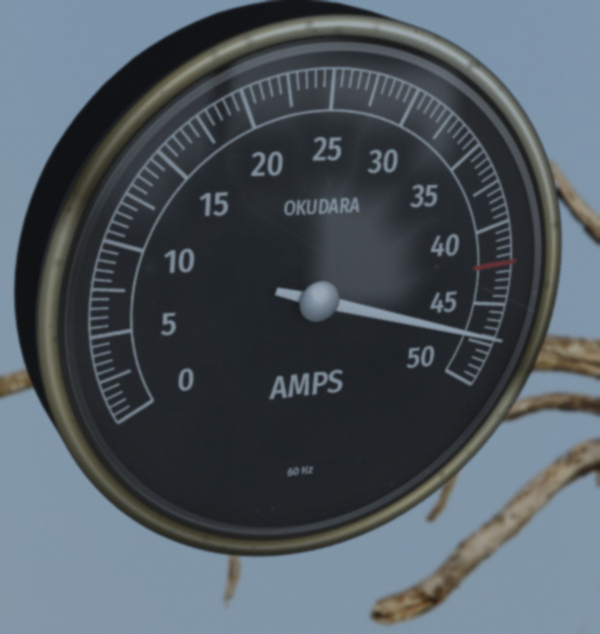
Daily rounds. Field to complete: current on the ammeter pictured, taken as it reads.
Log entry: 47 A
